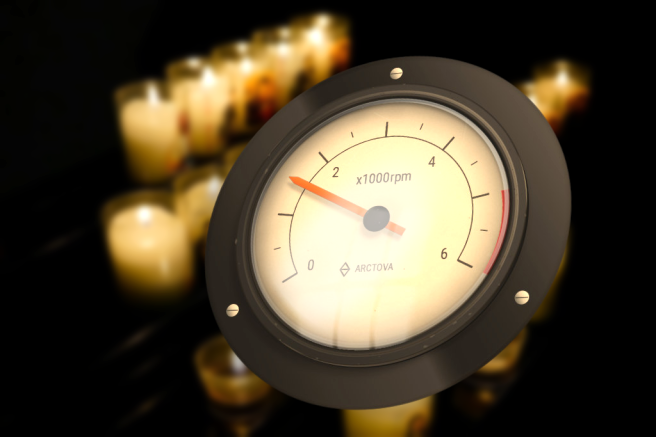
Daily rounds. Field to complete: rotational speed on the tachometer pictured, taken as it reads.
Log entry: 1500 rpm
